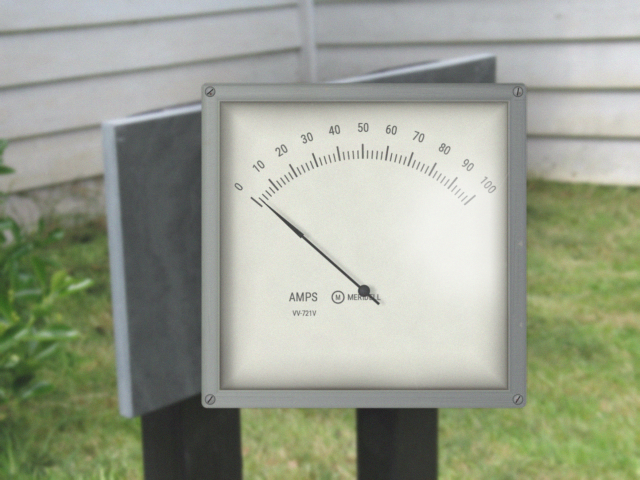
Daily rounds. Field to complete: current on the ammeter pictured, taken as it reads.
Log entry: 2 A
